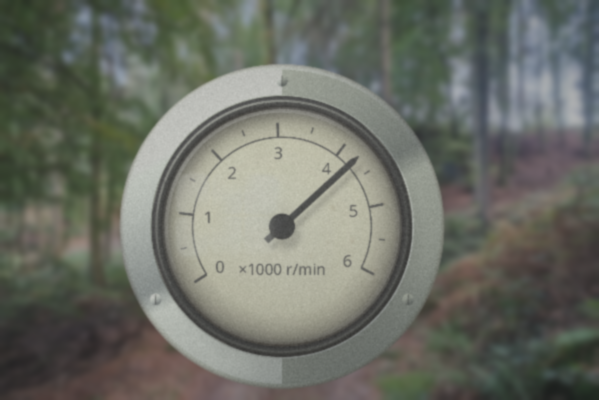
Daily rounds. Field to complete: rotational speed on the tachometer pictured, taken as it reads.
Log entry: 4250 rpm
